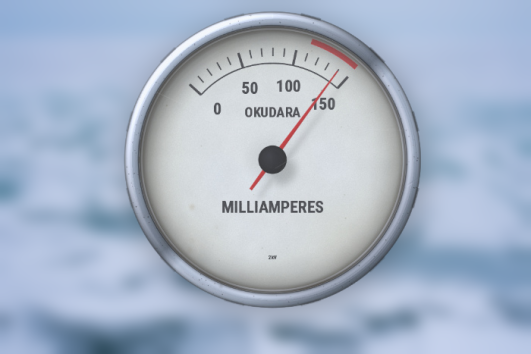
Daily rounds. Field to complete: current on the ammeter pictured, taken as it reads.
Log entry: 140 mA
